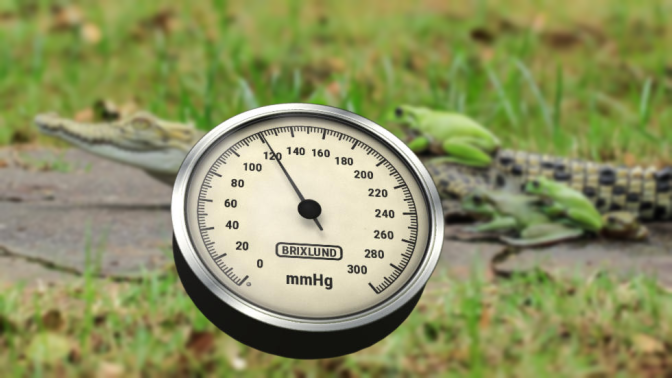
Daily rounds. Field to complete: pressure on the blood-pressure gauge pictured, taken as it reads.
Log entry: 120 mmHg
